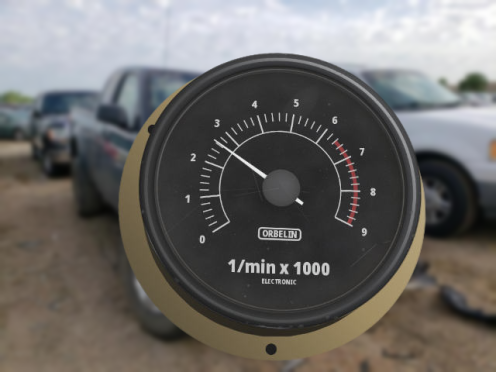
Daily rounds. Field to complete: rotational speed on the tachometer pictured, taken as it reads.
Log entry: 2600 rpm
